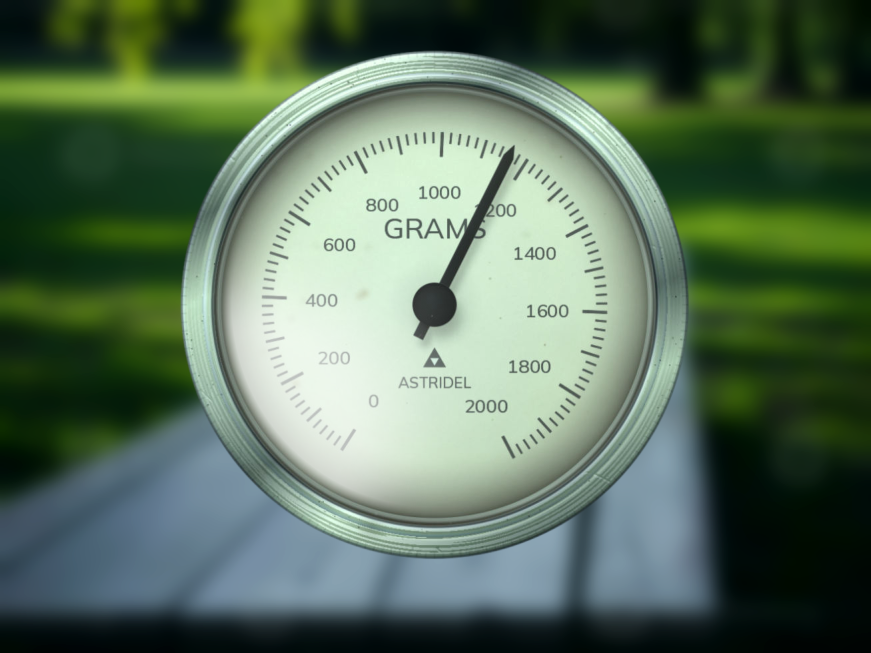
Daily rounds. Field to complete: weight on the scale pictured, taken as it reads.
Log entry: 1160 g
